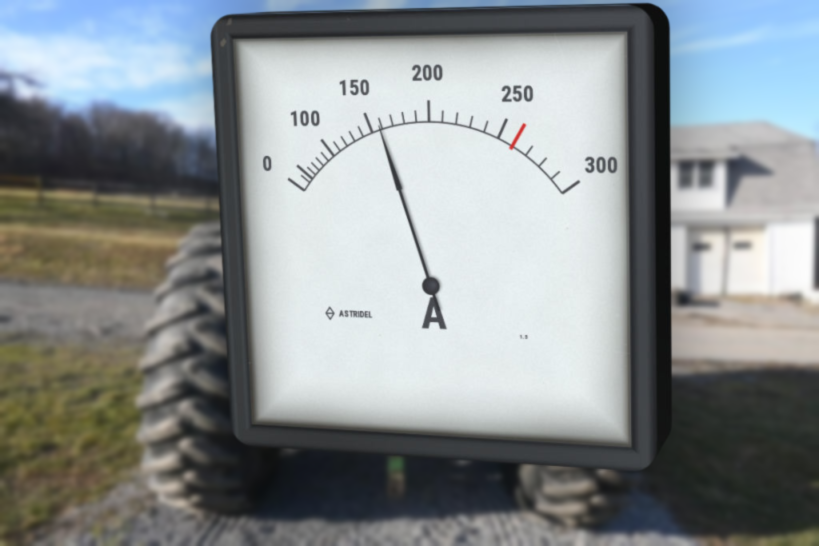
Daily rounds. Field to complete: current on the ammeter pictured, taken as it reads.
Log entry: 160 A
